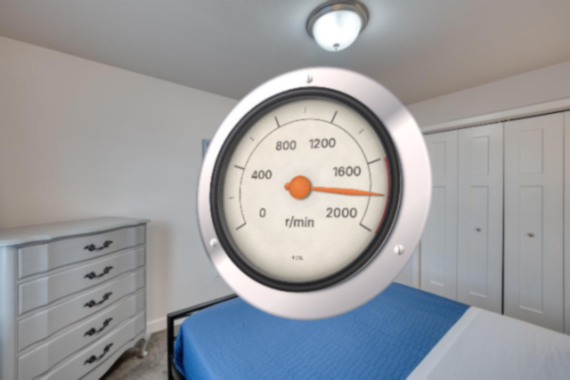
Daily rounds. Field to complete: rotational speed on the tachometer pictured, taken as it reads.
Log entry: 1800 rpm
